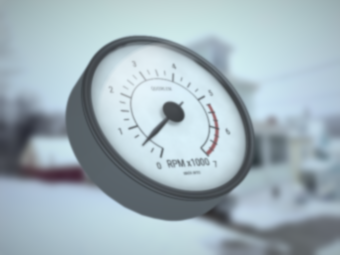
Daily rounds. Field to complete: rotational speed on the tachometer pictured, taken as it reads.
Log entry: 500 rpm
